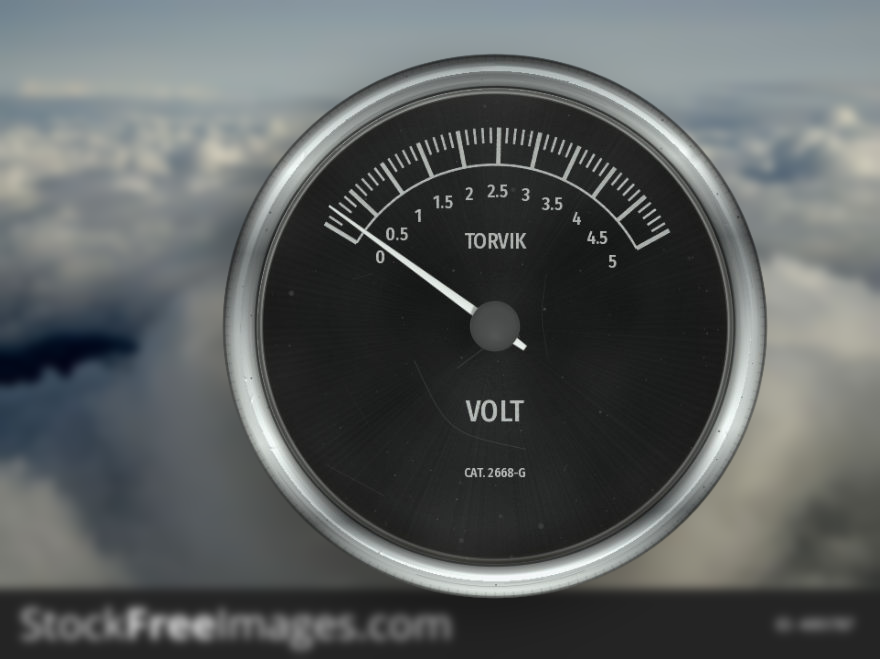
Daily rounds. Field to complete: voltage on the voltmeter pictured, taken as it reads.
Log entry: 0.2 V
